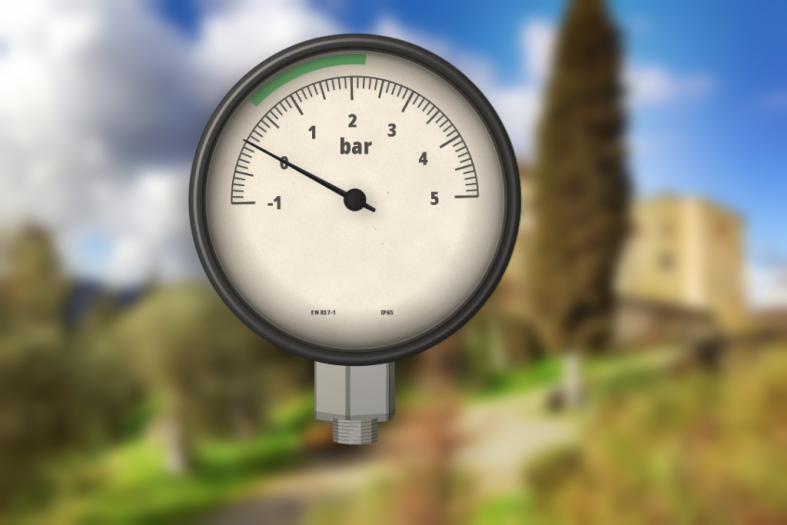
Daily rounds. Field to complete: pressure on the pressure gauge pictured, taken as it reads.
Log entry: 0 bar
